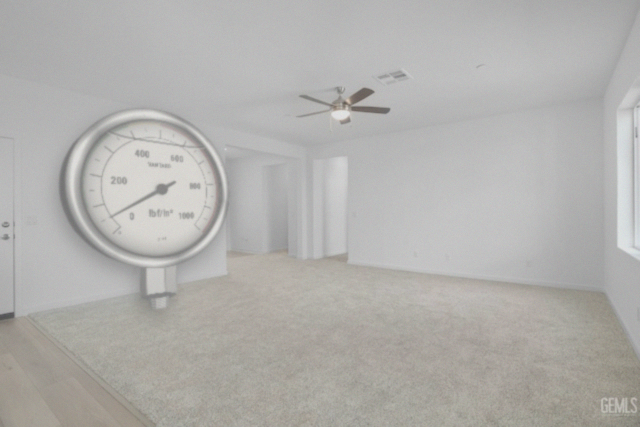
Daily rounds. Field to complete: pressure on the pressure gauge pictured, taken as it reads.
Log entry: 50 psi
